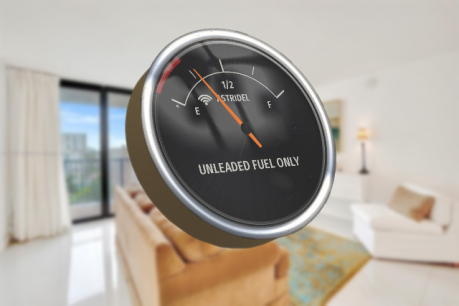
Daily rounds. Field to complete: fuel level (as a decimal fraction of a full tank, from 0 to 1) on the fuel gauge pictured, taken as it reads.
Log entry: 0.25
